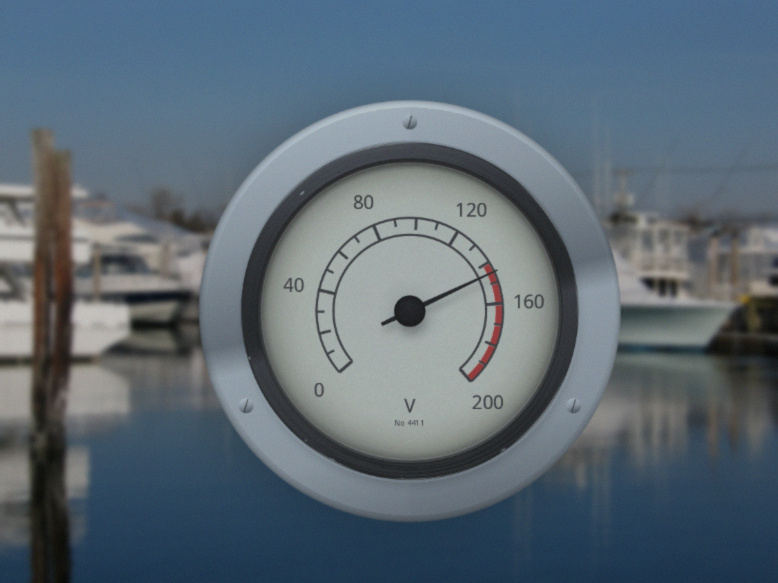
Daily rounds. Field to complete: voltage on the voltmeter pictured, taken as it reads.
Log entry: 145 V
